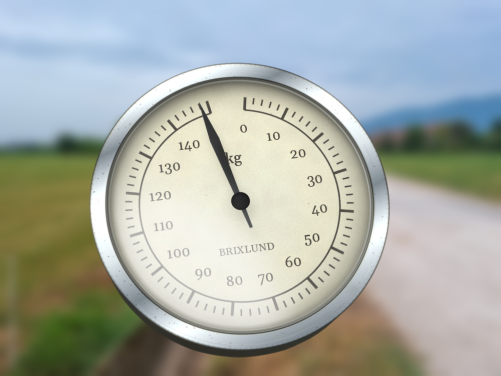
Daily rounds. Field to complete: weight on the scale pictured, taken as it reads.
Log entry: 148 kg
